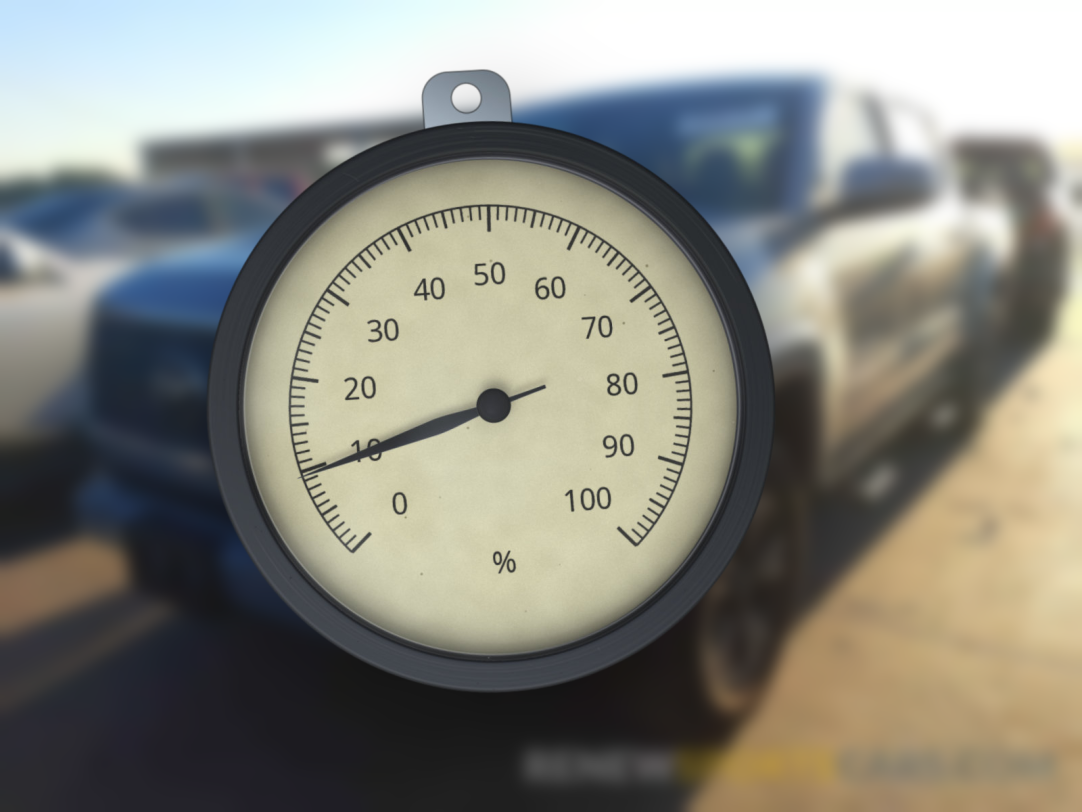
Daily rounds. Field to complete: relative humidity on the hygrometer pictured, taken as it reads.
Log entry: 9.5 %
